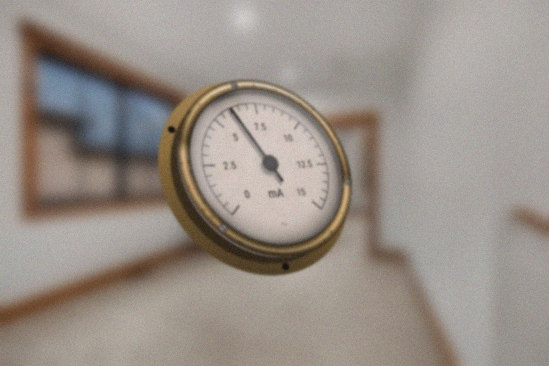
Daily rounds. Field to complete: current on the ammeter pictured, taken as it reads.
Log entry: 6 mA
